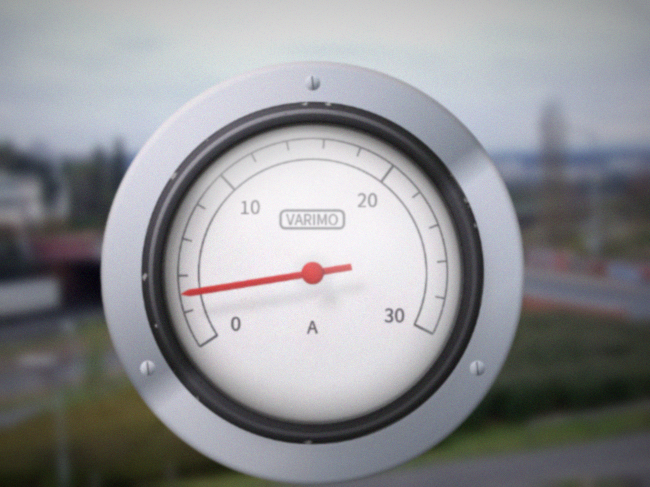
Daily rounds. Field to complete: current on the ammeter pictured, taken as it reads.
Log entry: 3 A
